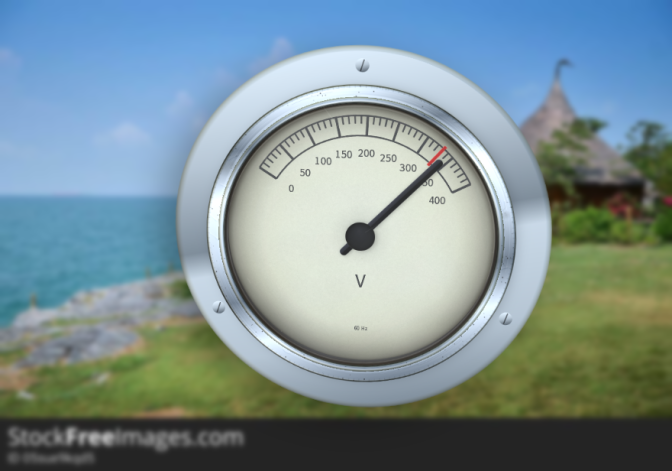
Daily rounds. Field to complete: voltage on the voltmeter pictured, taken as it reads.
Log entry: 340 V
